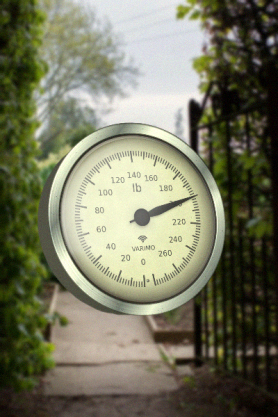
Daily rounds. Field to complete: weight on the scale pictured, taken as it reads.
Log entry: 200 lb
